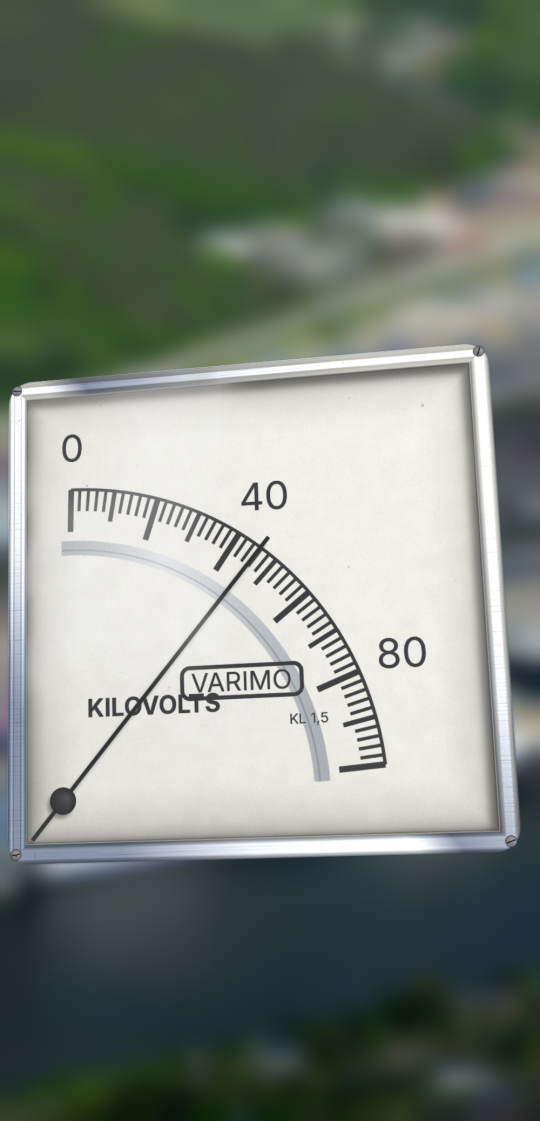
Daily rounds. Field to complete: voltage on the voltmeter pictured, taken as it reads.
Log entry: 46 kV
